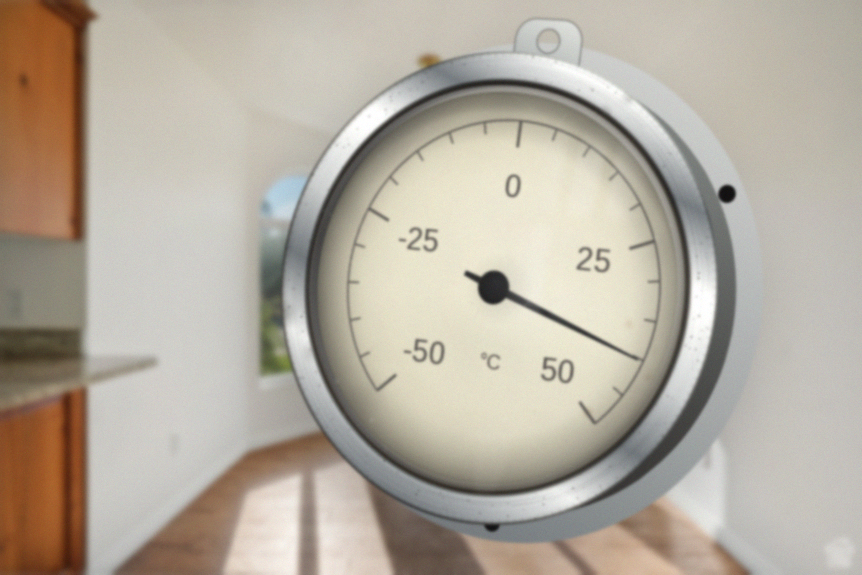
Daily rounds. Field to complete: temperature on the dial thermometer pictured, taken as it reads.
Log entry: 40 °C
